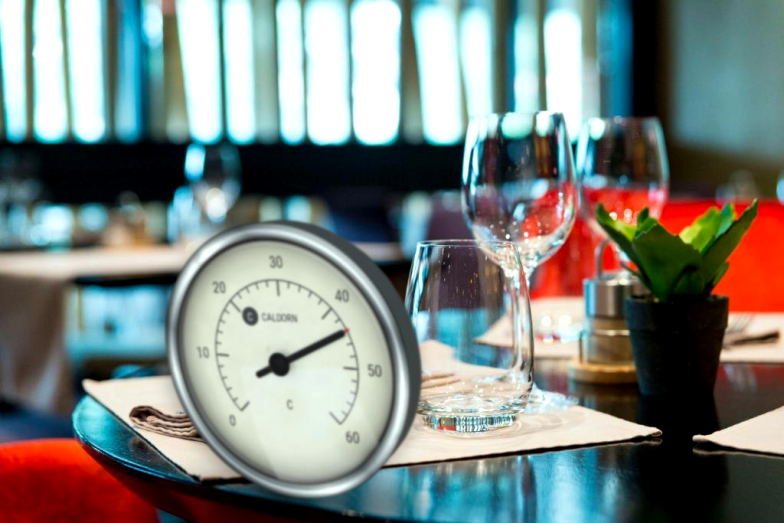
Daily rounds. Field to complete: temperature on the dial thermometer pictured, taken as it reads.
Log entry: 44 °C
